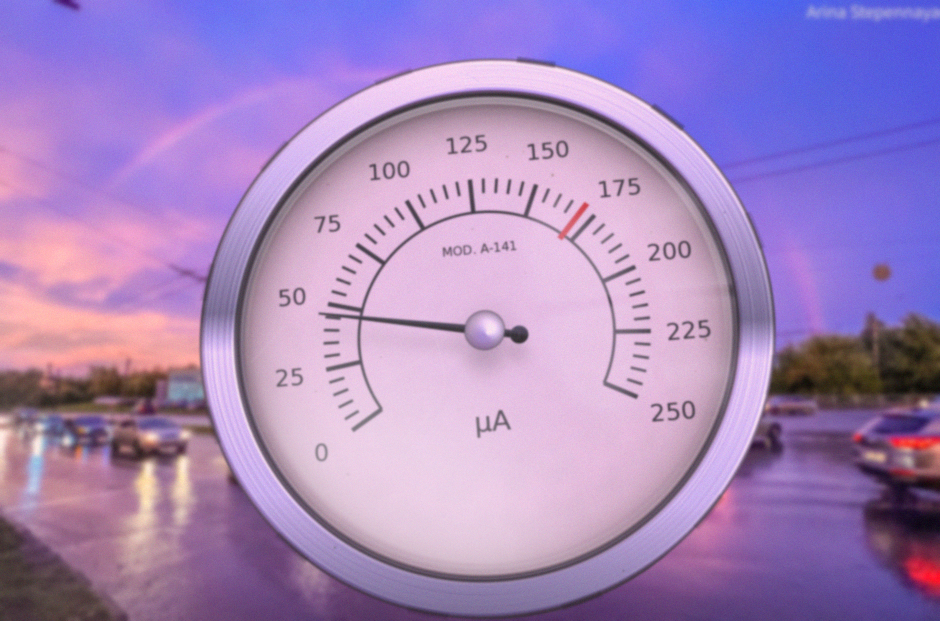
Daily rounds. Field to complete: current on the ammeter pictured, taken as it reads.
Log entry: 45 µA
